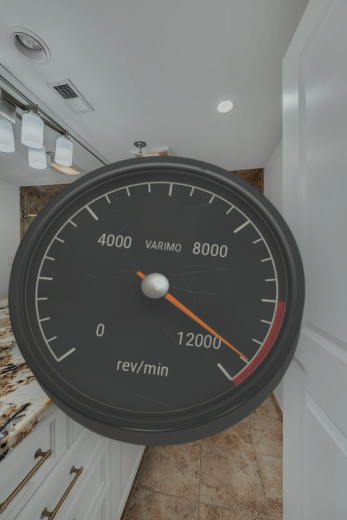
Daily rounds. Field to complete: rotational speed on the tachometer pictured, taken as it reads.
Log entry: 11500 rpm
